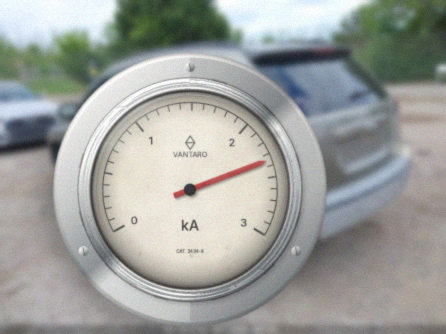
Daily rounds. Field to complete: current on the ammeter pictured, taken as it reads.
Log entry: 2.35 kA
